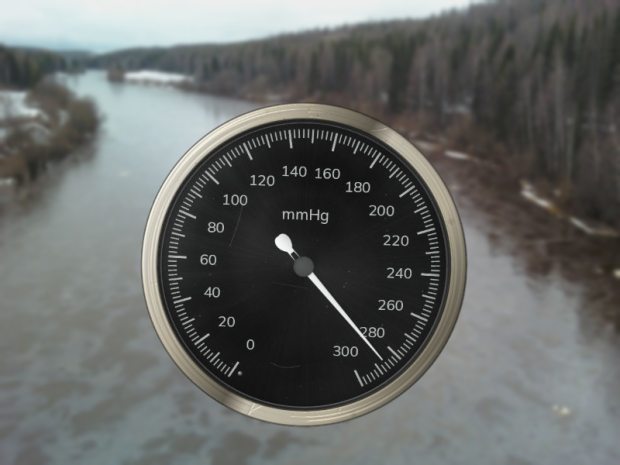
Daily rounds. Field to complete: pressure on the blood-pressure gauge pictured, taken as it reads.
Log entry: 286 mmHg
